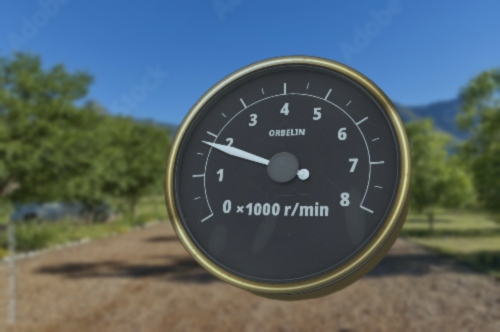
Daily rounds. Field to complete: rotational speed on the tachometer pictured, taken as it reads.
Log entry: 1750 rpm
